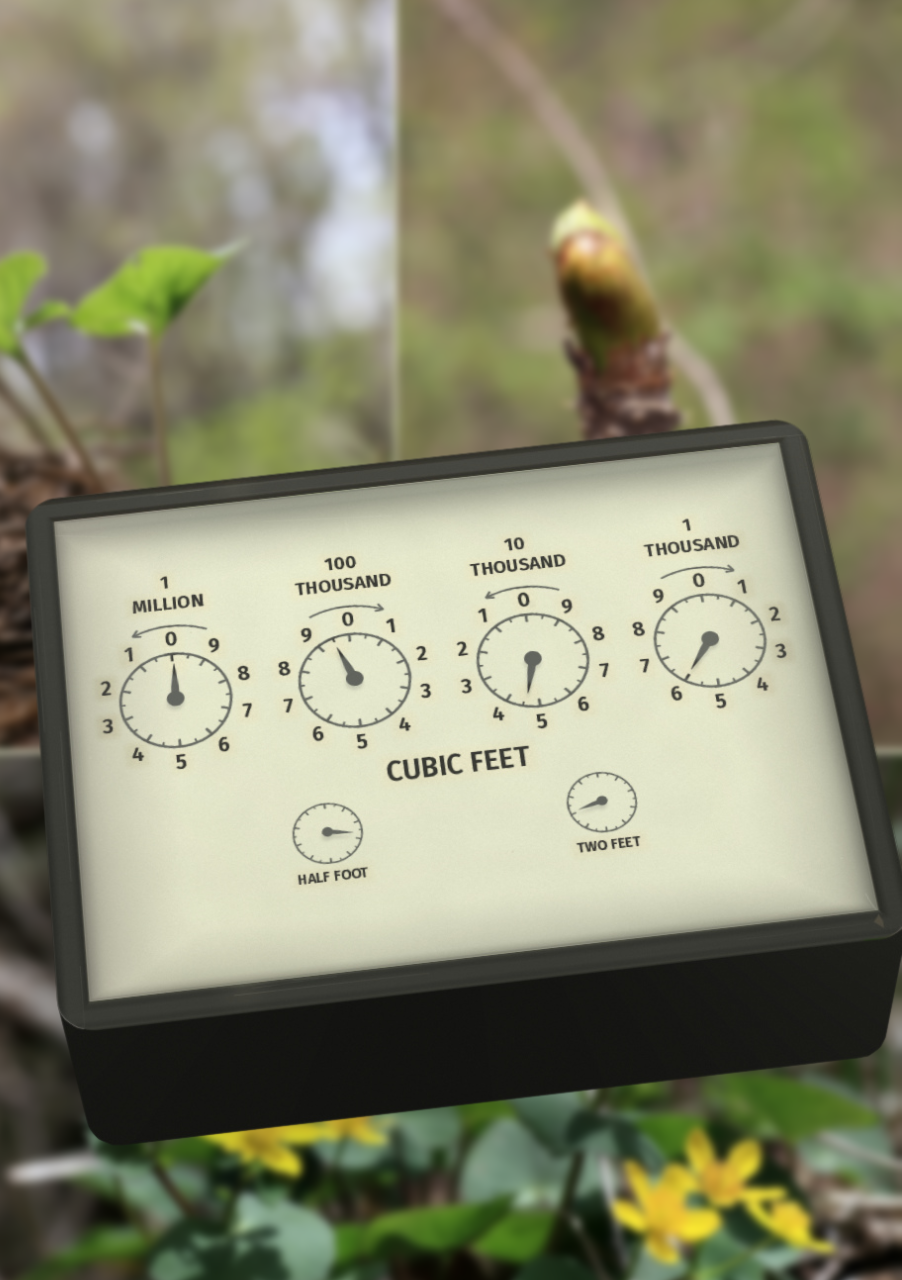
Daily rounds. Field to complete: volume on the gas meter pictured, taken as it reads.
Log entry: 994600 ft³
